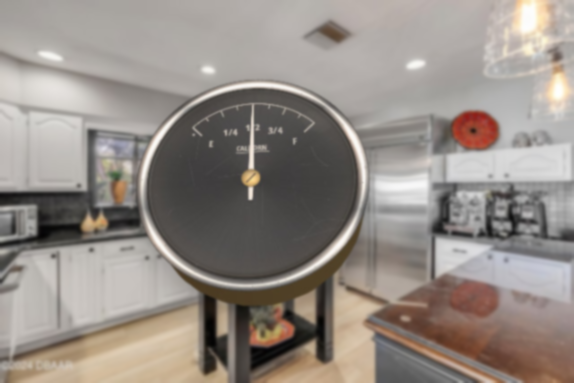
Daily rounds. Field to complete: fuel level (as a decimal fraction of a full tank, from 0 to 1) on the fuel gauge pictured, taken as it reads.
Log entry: 0.5
